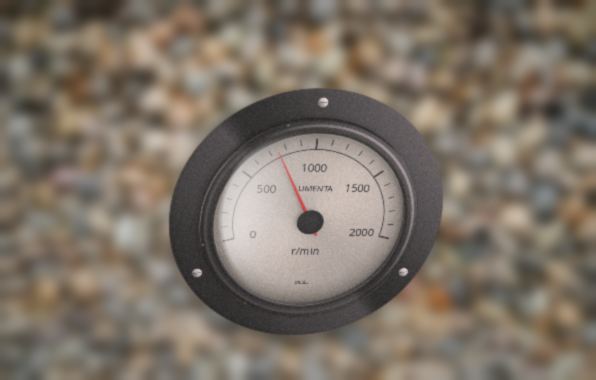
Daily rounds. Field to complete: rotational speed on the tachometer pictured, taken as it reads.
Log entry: 750 rpm
